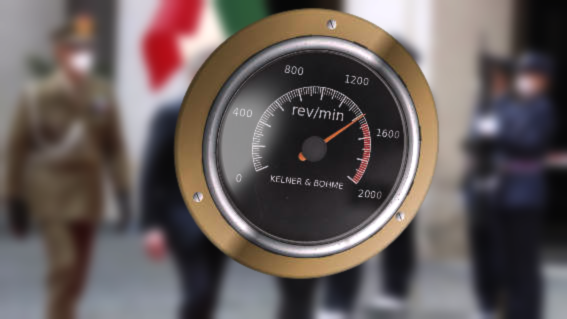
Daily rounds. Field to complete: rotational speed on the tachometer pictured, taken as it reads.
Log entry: 1400 rpm
